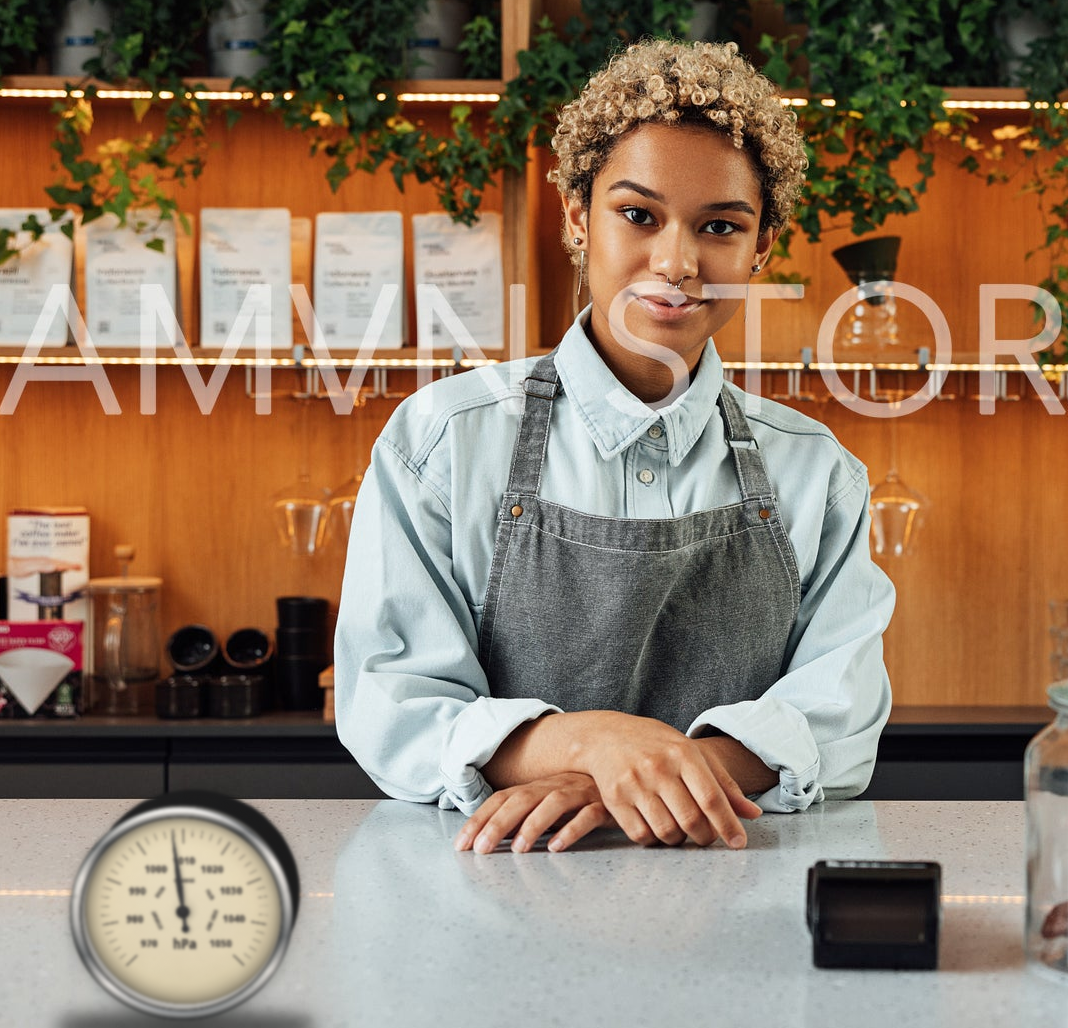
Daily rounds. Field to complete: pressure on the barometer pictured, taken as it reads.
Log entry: 1008 hPa
